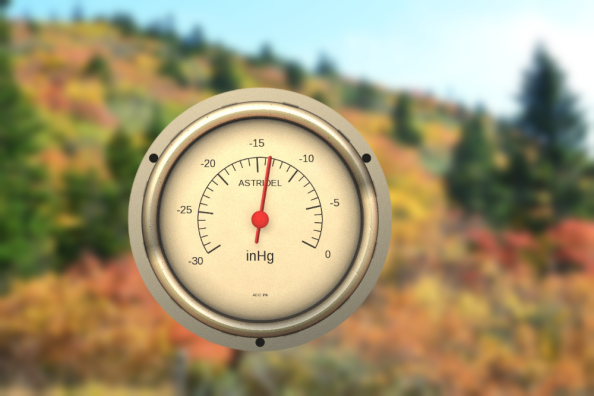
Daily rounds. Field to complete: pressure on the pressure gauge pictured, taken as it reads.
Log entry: -13.5 inHg
